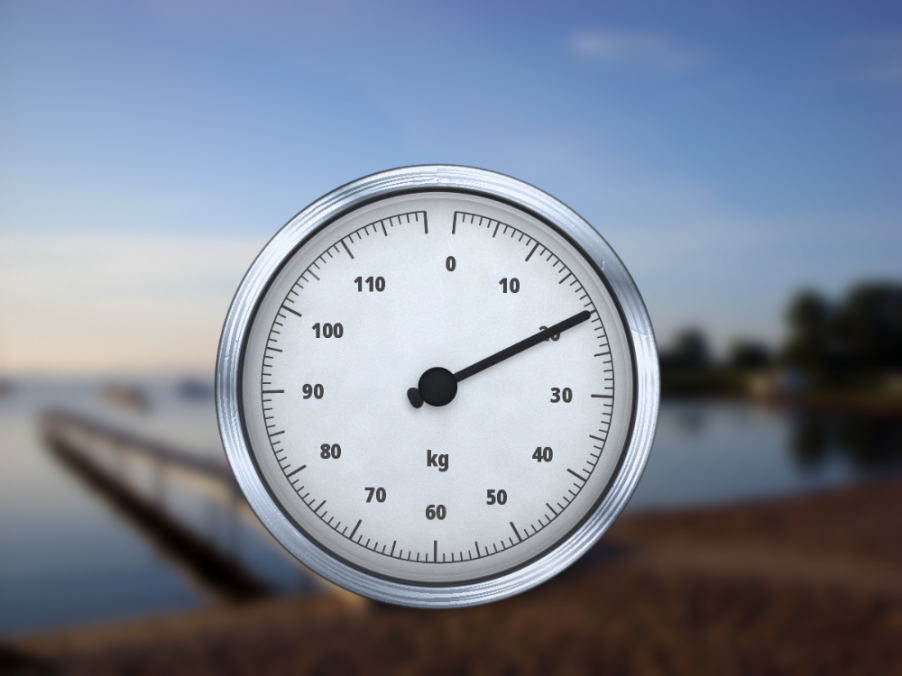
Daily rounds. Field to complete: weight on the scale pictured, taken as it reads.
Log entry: 20 kg
